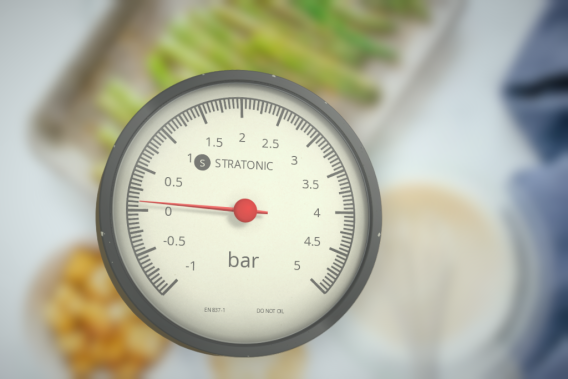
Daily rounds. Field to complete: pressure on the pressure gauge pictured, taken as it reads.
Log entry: 0.1 bar
